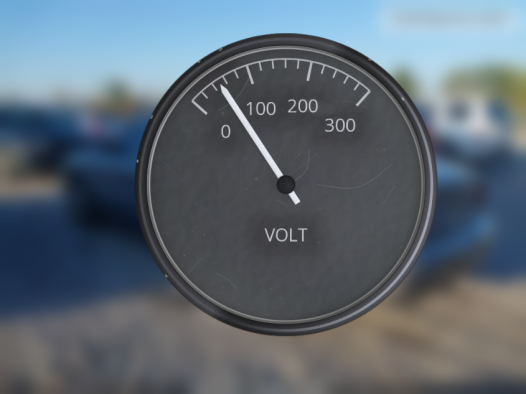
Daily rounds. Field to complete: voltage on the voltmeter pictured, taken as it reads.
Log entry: 50 V
